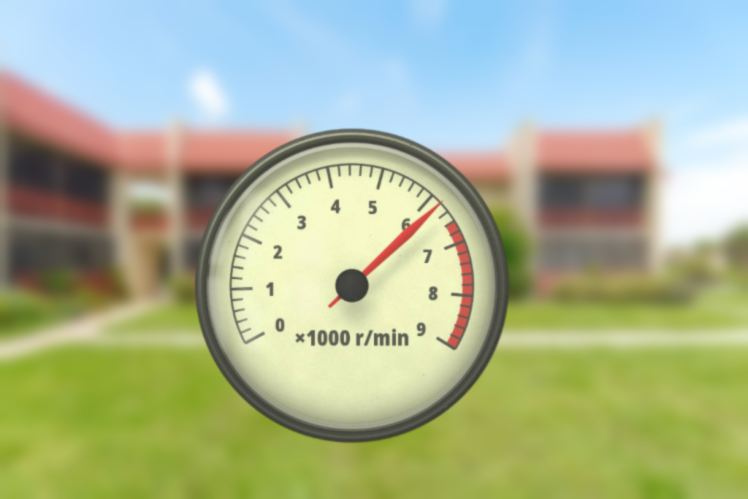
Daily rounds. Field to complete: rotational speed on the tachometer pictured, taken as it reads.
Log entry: 6200 rpm
